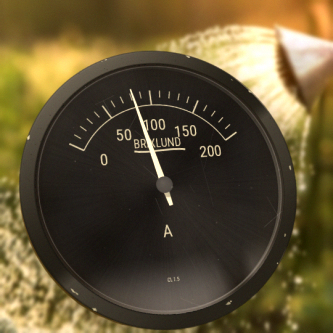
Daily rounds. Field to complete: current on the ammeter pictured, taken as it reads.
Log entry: 80 A
